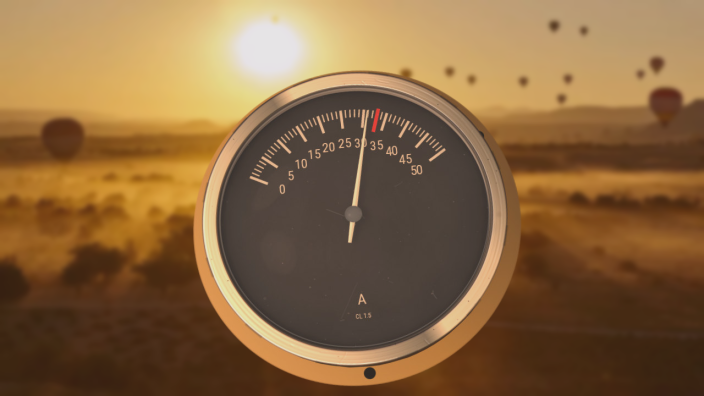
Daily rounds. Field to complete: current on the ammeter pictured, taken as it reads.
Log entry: 31 A
